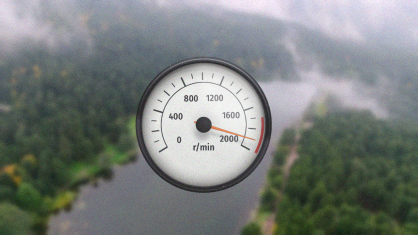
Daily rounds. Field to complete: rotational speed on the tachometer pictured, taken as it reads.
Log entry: 1900 rpm
